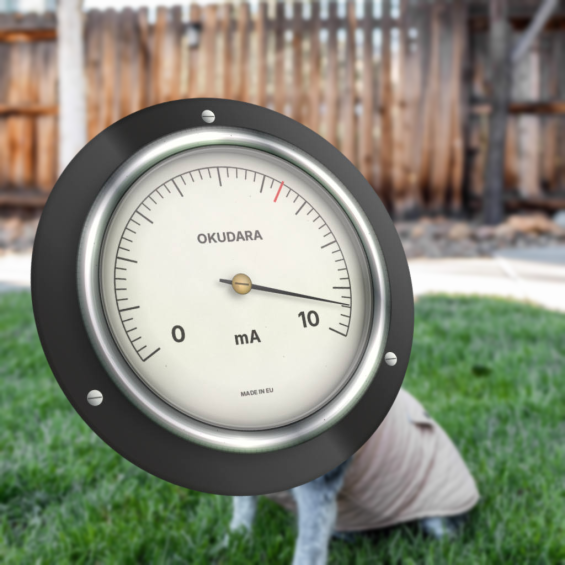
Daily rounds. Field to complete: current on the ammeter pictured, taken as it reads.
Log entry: 9.4 mA
